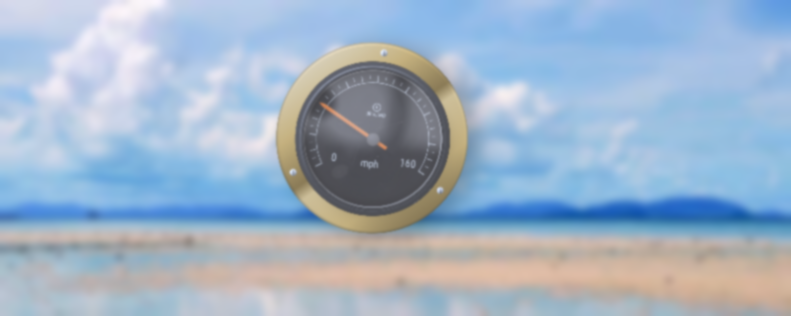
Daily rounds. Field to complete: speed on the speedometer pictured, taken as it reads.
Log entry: 40 mph
